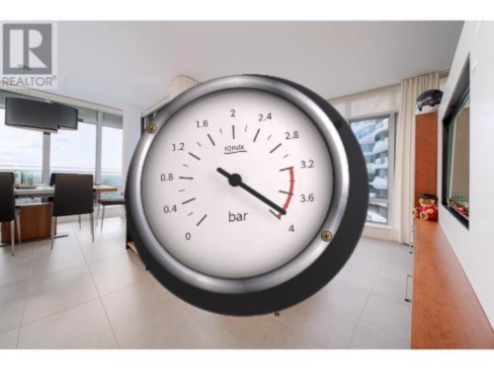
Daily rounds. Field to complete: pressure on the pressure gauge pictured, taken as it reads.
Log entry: 3.9 bar
